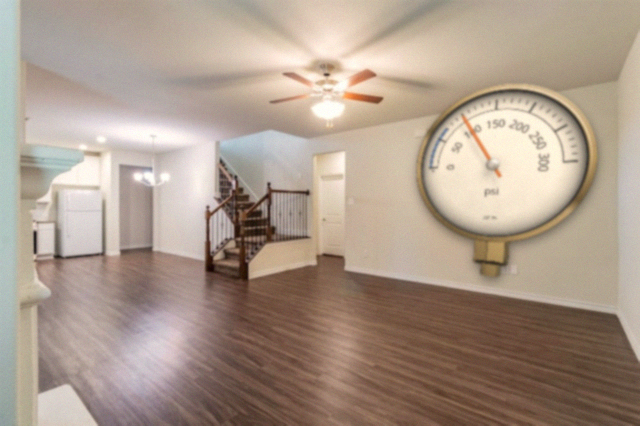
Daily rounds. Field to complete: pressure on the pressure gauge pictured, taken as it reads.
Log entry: 100 psi
